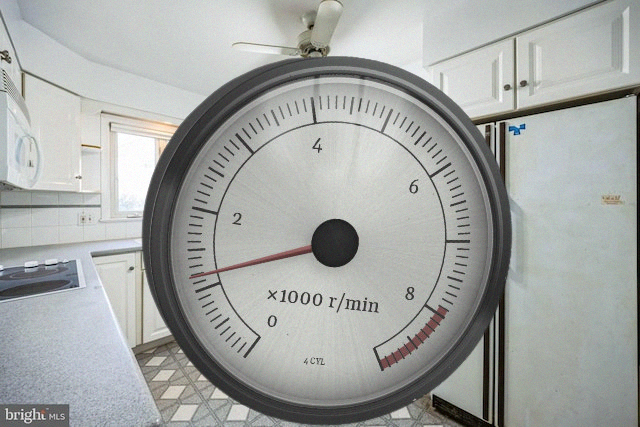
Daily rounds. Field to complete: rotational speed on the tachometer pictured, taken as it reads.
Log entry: 1200 rpm
